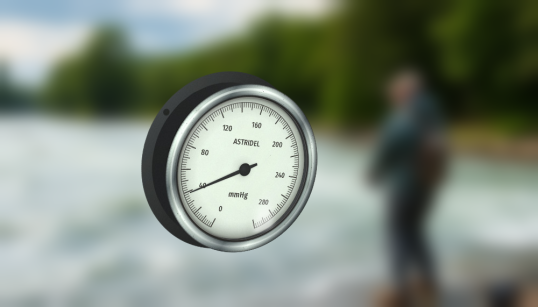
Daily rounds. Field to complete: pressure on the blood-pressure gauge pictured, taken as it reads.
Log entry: 40 mmHg
